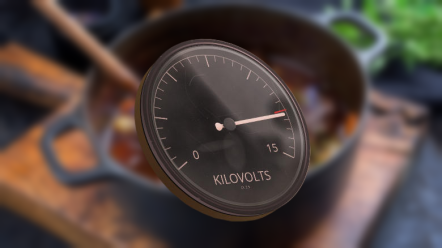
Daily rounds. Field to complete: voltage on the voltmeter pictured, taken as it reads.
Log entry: 12.75 kV
